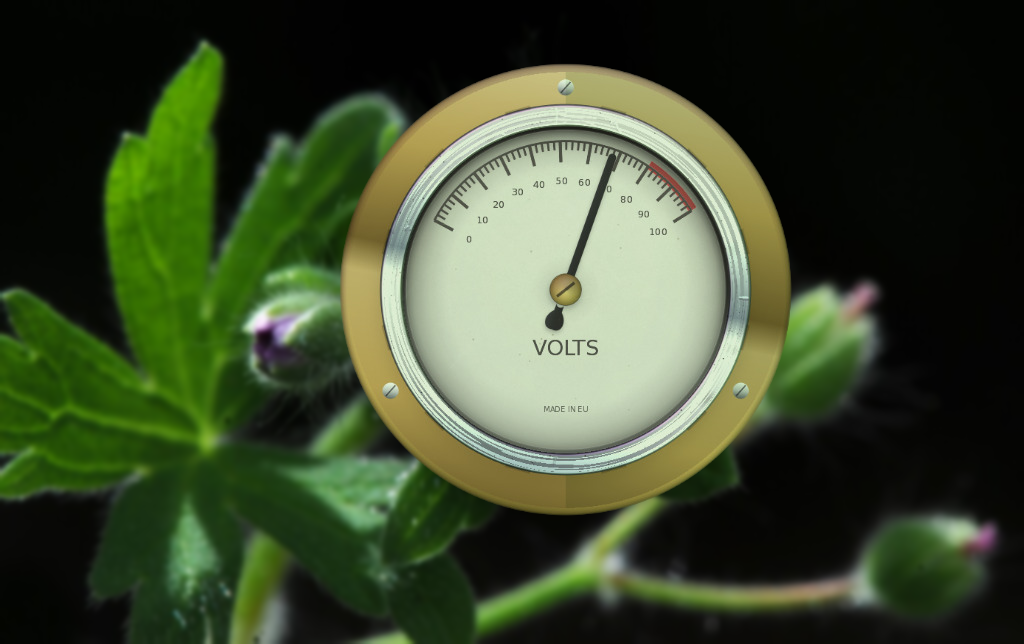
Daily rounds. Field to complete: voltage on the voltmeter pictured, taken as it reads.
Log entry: 68 V
